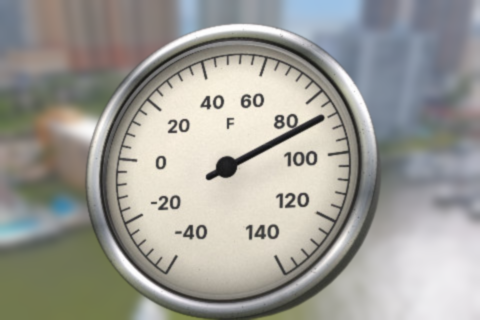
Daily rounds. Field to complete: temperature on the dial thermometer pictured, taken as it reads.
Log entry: 88 °F
